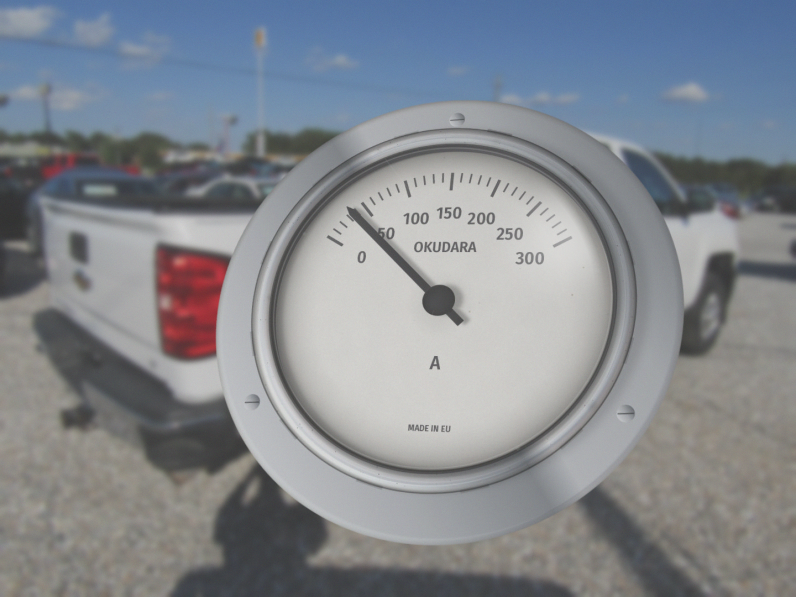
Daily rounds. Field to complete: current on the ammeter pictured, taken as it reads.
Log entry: 35 A
